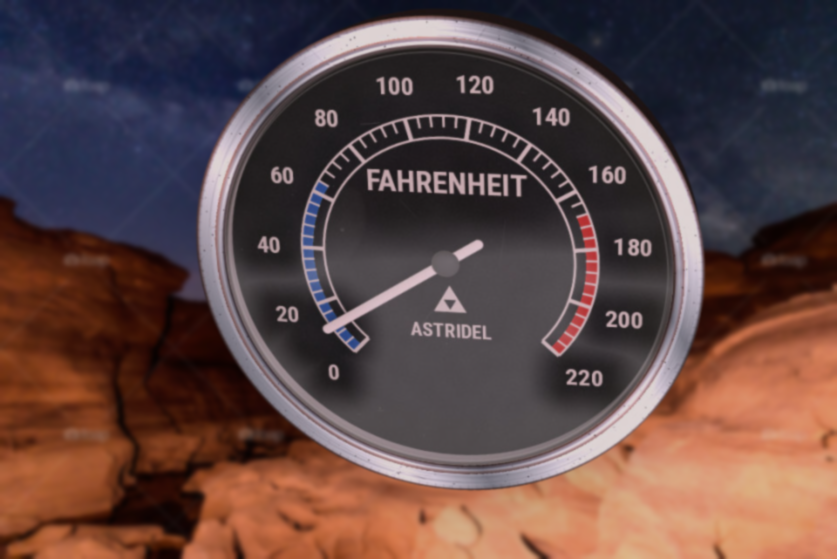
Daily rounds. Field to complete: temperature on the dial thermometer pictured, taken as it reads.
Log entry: 12 °F
